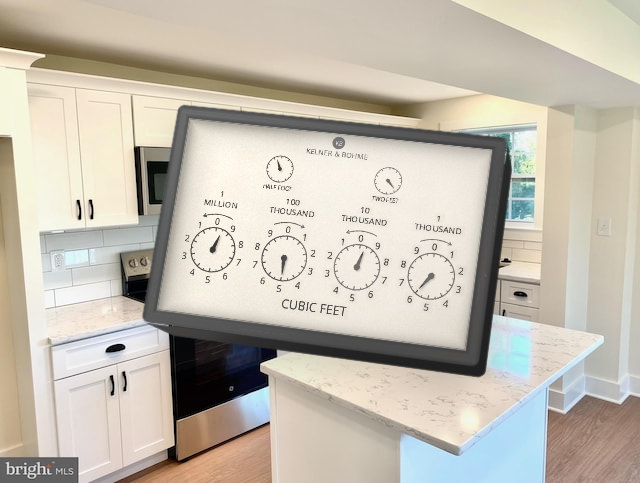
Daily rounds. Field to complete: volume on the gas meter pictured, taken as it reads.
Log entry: 949600 ft³
